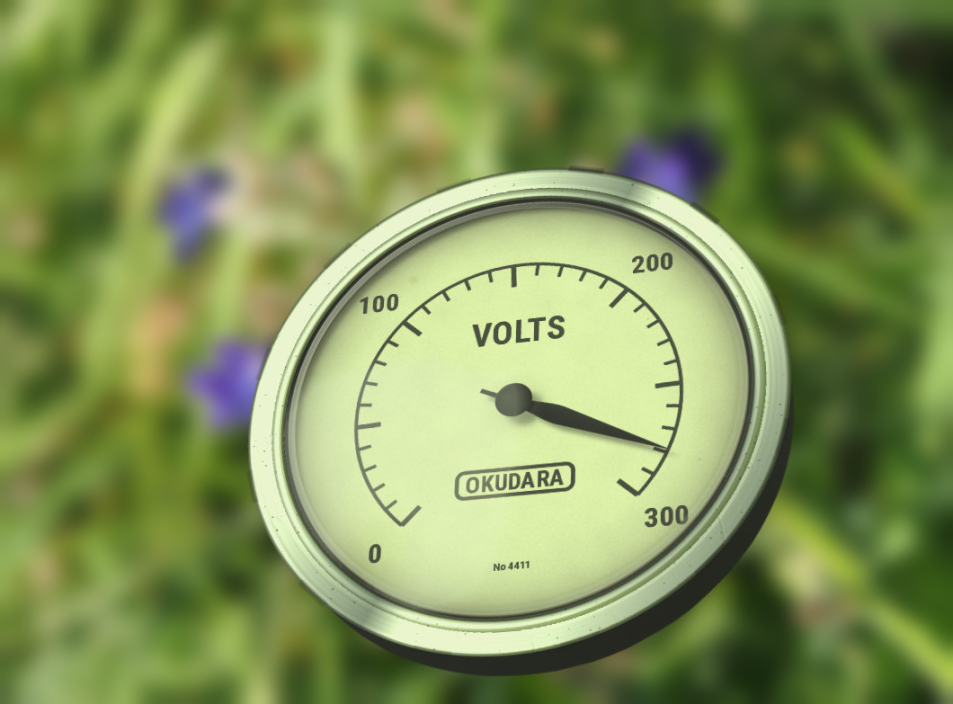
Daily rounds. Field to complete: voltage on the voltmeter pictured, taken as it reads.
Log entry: 280 V
